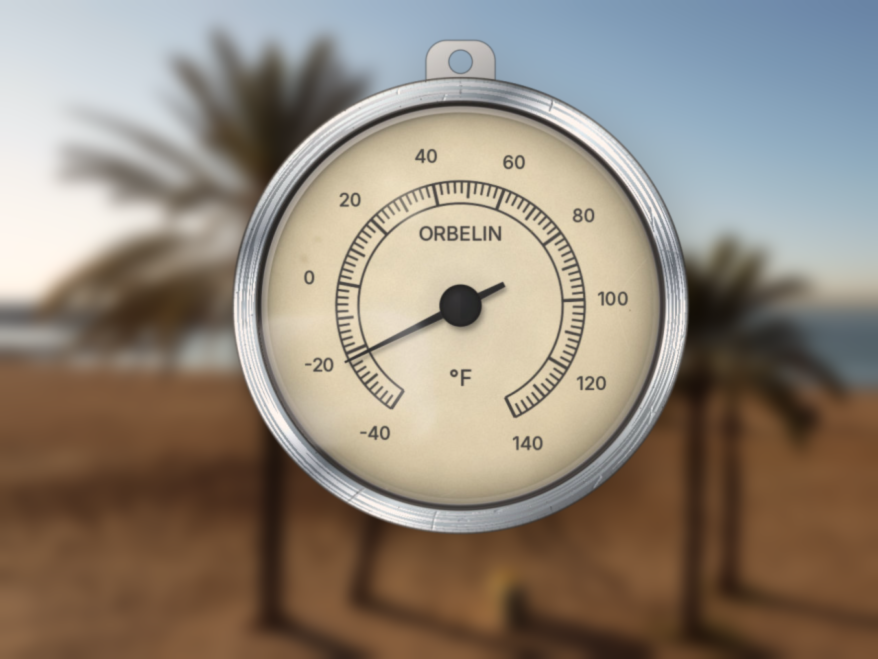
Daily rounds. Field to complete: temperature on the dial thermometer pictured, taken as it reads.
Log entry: -22 °F
